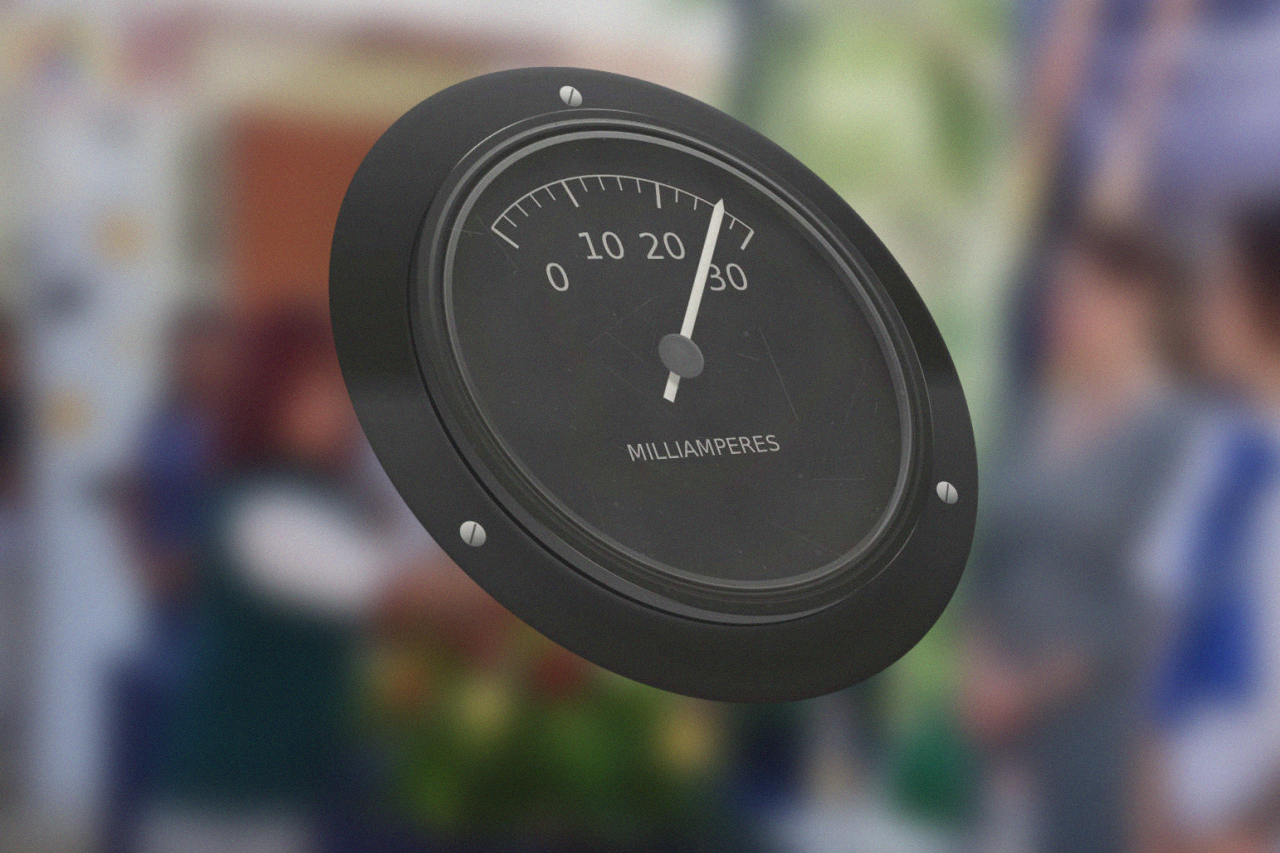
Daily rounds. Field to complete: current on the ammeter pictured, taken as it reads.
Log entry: 26 mA
